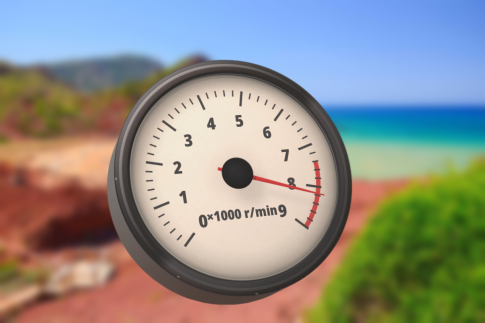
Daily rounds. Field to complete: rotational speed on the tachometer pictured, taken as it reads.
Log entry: 8200 rpm
